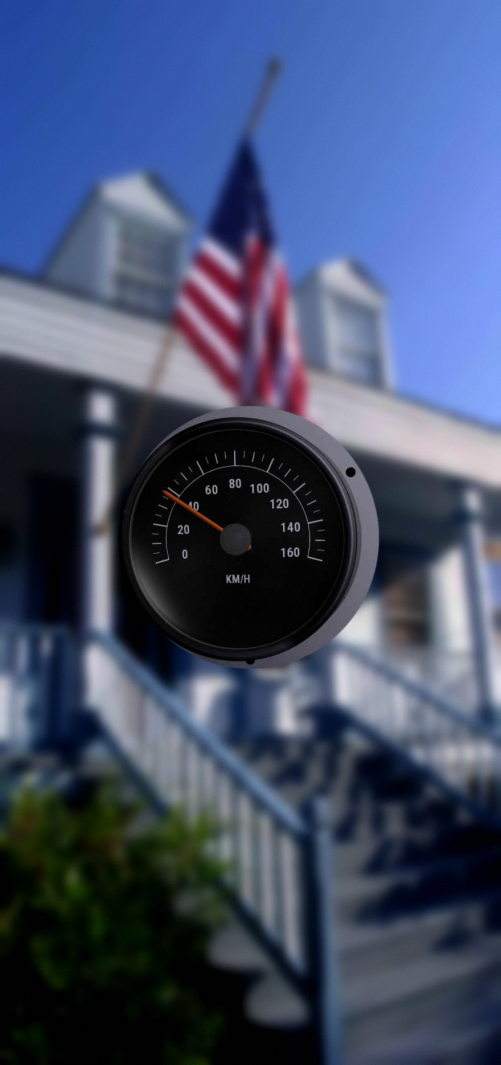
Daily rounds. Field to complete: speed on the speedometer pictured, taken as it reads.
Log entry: 37.5 km/h
